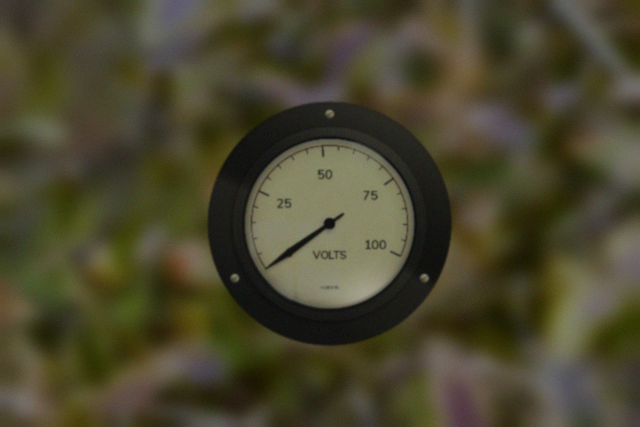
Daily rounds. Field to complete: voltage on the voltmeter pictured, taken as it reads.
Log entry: 0 V
